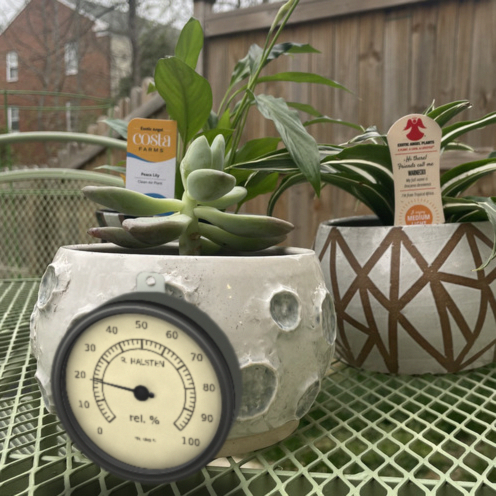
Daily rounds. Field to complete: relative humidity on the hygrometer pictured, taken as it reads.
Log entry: 20 %
